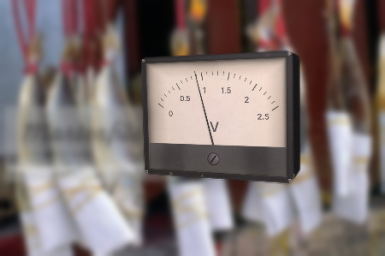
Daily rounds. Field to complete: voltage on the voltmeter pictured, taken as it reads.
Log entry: 0.9 V
